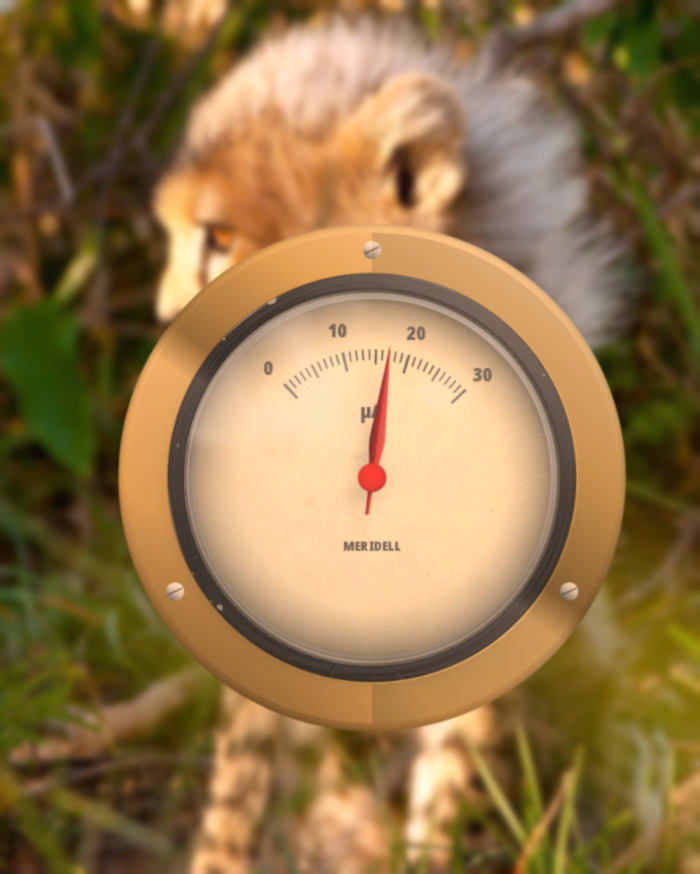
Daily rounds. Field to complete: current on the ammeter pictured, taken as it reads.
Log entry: 17 µA
